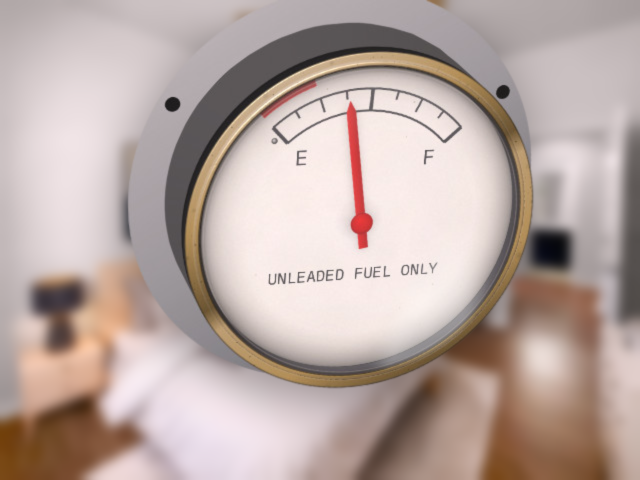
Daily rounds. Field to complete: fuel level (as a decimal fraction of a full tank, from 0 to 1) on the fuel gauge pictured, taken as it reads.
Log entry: 0.375
